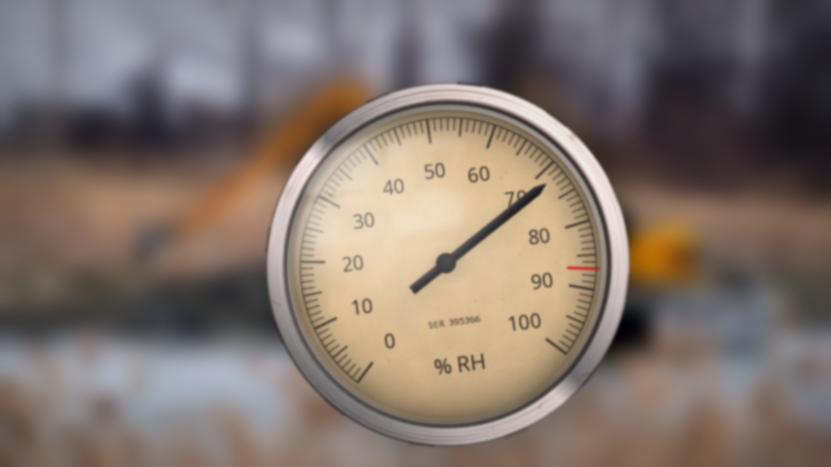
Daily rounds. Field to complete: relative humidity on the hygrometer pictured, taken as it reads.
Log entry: 72 %
